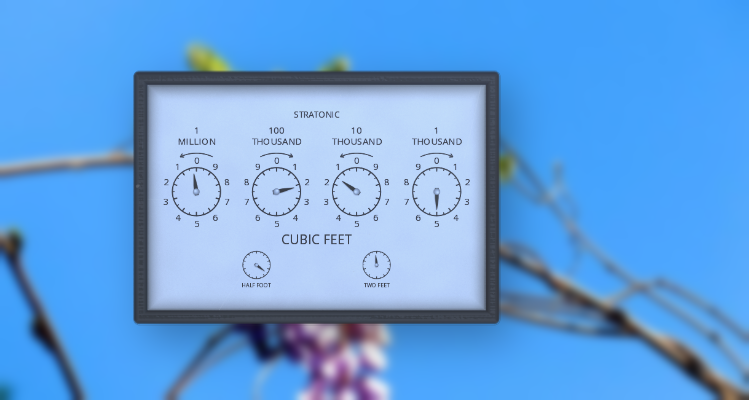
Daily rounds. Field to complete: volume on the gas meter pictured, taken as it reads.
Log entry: 21500 ft³
